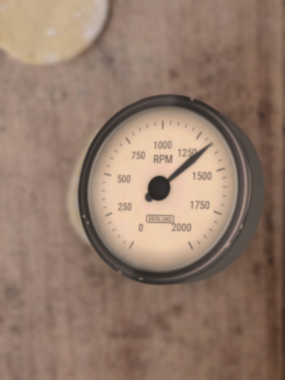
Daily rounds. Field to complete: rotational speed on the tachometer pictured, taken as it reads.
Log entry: 1350 rpm
